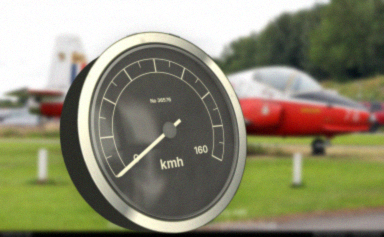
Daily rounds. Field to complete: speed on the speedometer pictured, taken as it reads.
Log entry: 0 km/h
